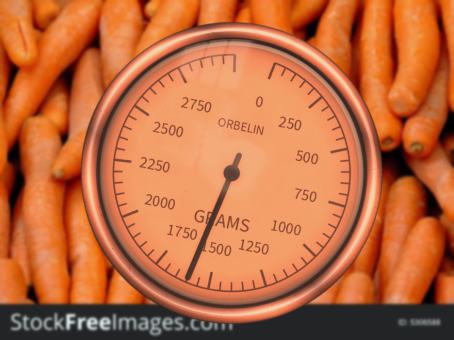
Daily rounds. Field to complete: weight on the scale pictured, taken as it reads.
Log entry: 1600 g
